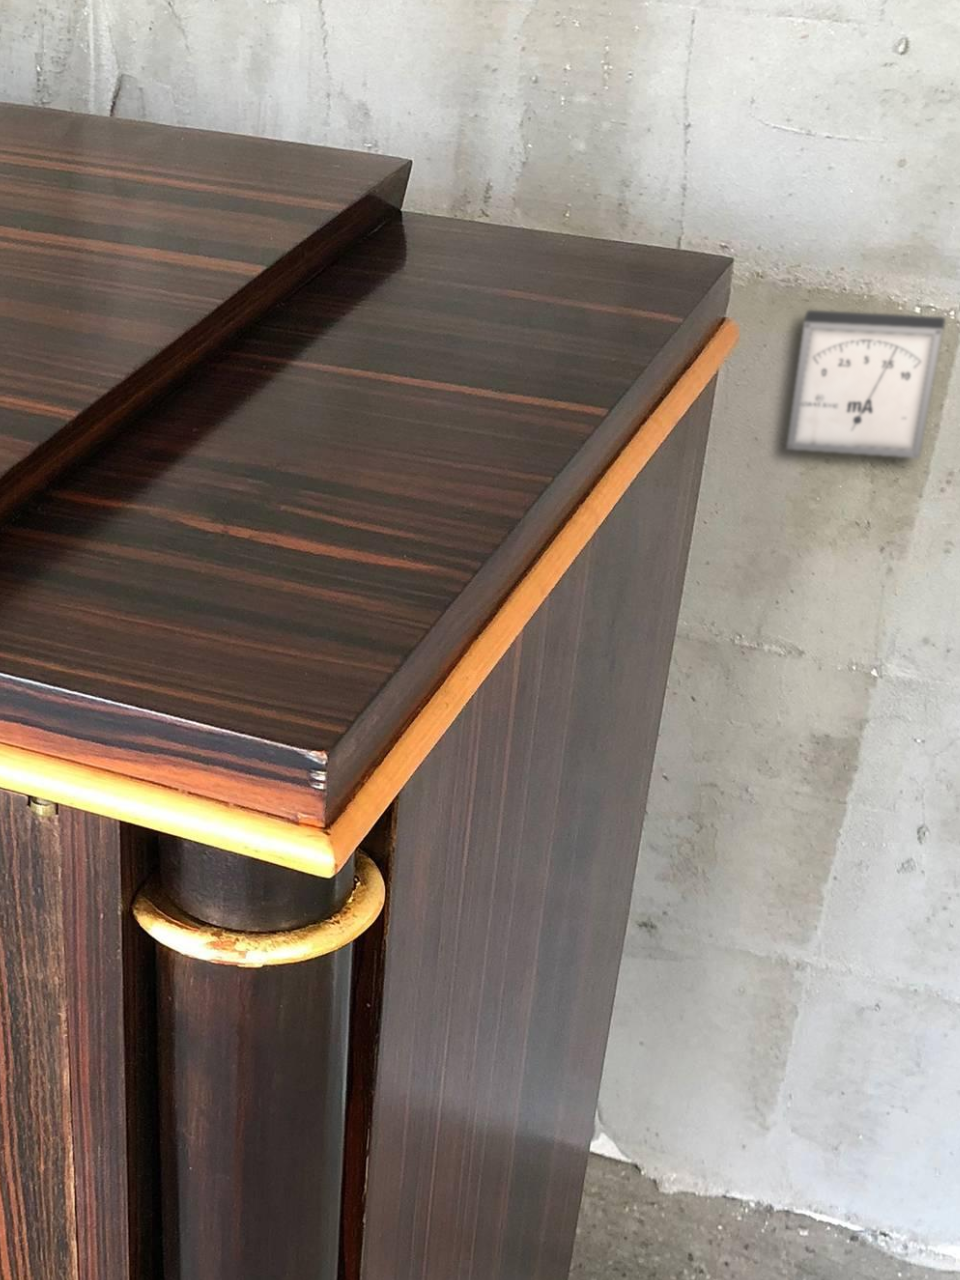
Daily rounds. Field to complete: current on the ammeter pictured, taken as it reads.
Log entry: 7.5 mA
